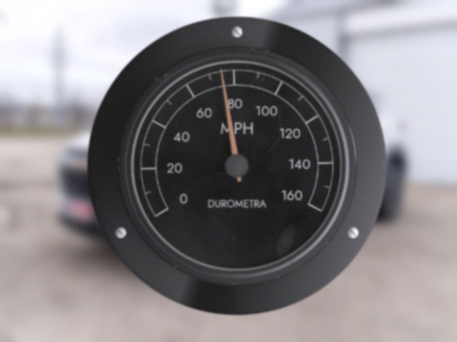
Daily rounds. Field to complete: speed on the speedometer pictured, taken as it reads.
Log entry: 75 mph
